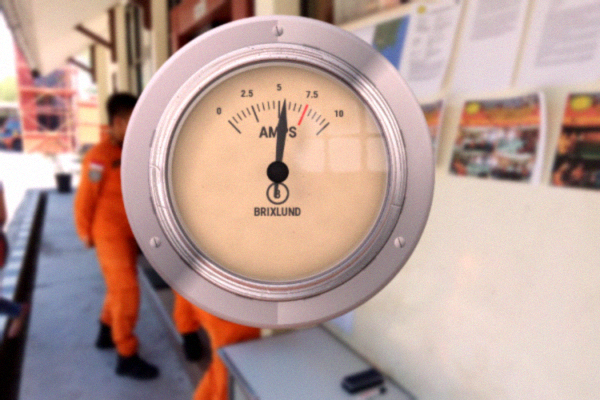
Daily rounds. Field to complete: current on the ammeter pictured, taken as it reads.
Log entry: 5.5 A
